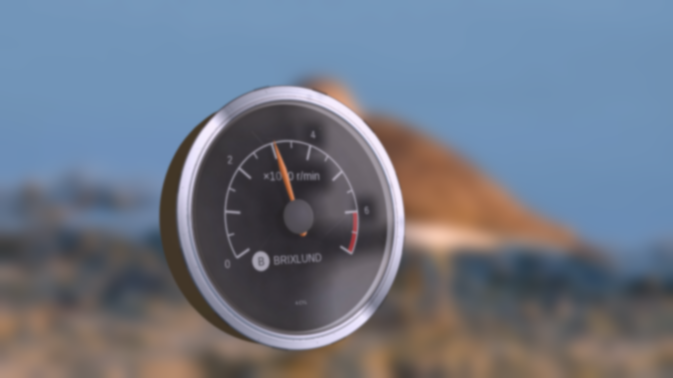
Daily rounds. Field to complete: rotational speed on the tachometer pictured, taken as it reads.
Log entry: 3000 rpm
